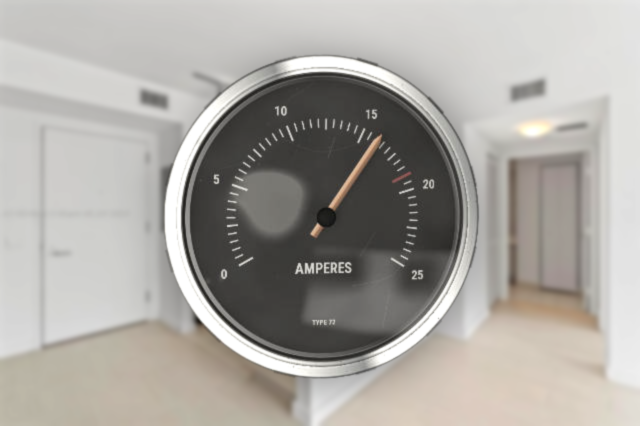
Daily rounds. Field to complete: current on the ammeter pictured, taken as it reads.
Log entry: 16 A
